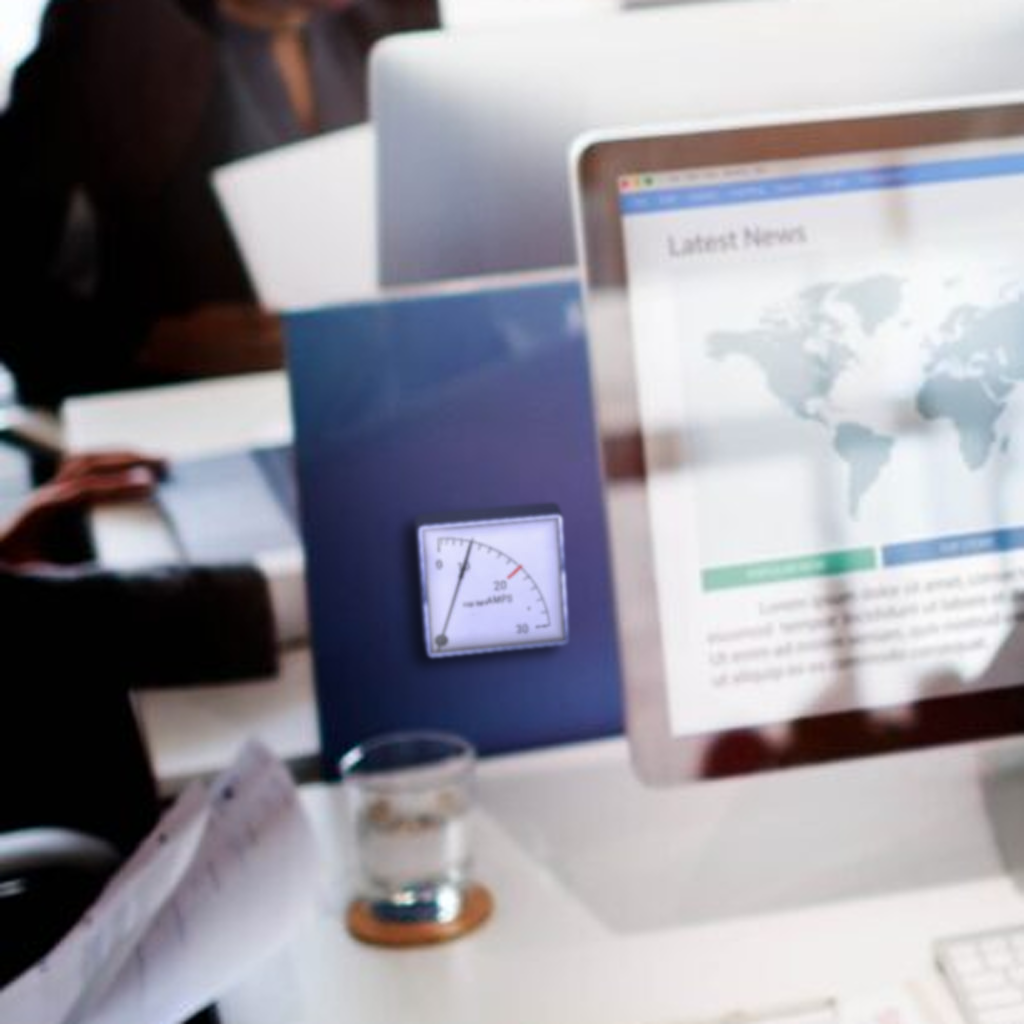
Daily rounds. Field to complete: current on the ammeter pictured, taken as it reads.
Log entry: 10 A
